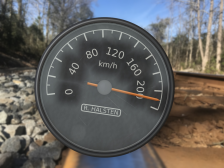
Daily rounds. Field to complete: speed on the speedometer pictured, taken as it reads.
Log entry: 210 km/h
